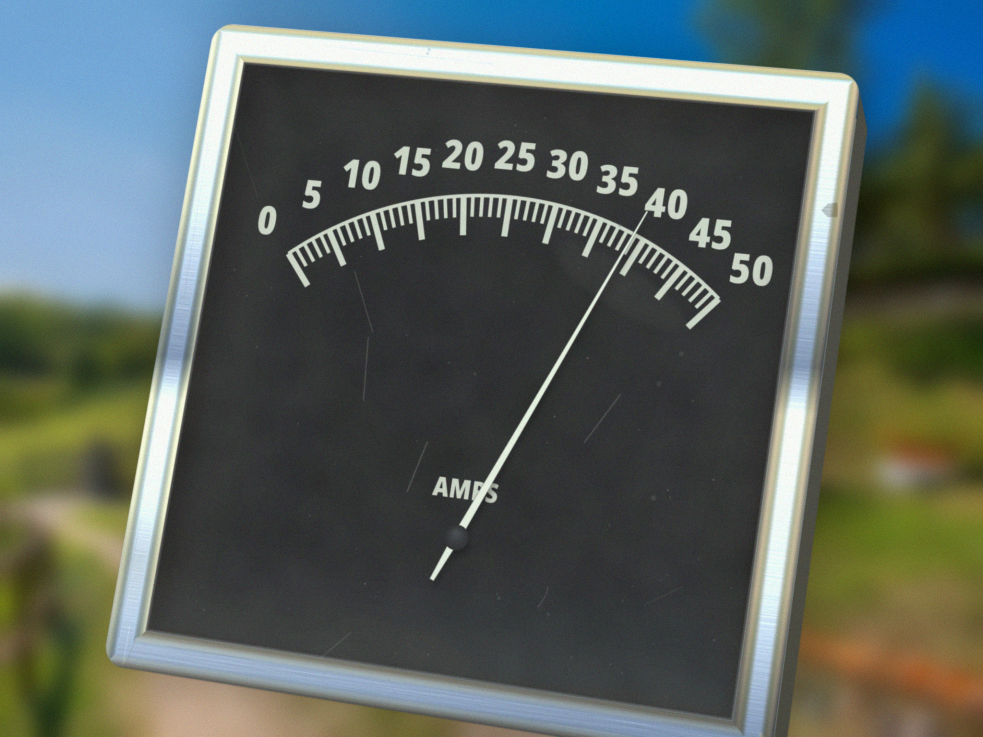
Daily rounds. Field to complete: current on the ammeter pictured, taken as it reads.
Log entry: 39 A
